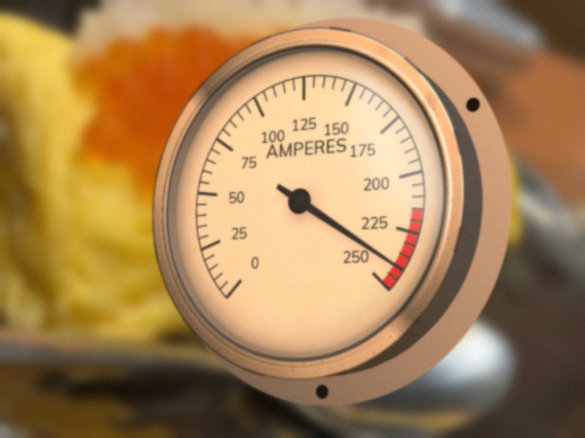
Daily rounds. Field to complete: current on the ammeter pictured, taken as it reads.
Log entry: 240 A
